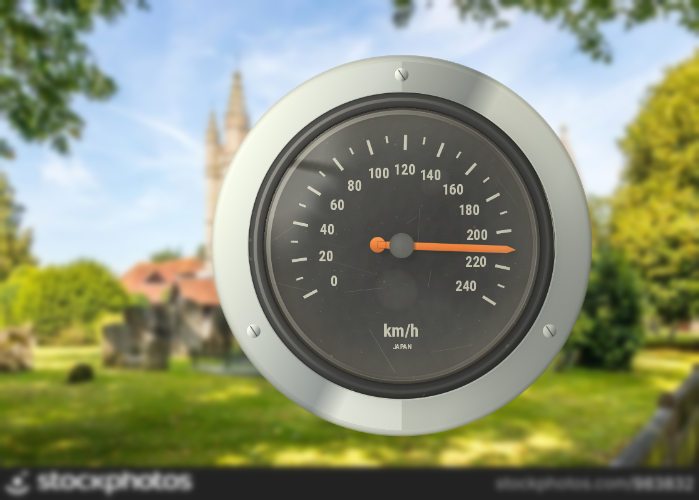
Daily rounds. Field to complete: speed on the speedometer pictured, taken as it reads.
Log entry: 210 km/h
